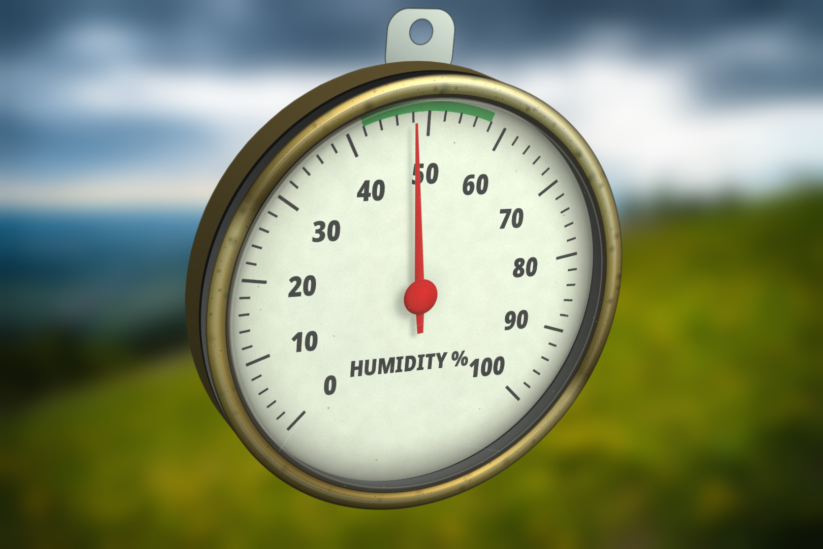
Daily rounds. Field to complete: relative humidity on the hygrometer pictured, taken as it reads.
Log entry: 48 %
